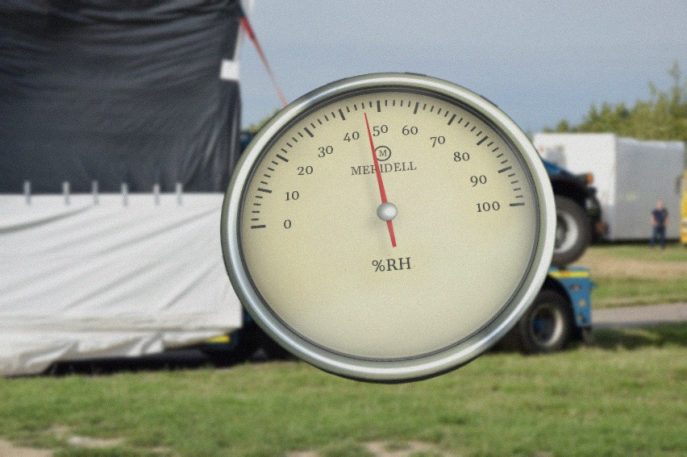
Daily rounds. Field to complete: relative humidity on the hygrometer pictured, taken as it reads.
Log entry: 46 %
